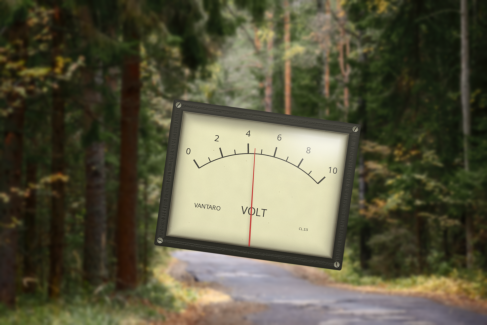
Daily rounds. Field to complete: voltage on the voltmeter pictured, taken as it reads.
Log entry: 4.5 V
